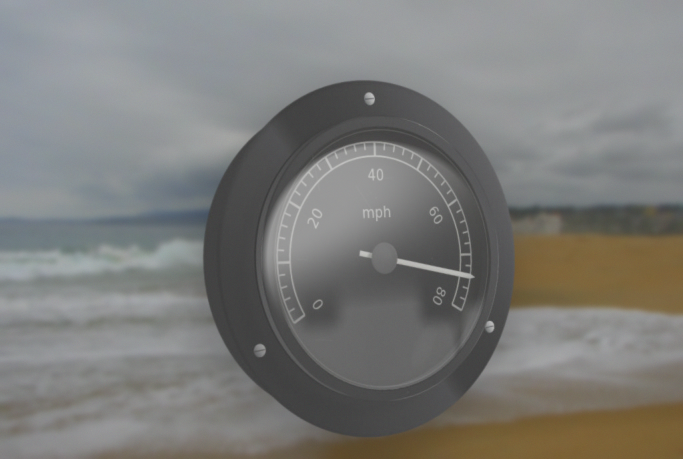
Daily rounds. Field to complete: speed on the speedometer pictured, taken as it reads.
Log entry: 74 mph
